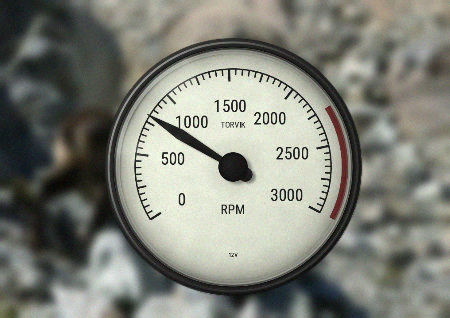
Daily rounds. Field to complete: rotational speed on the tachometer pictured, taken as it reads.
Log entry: 800 rpm
